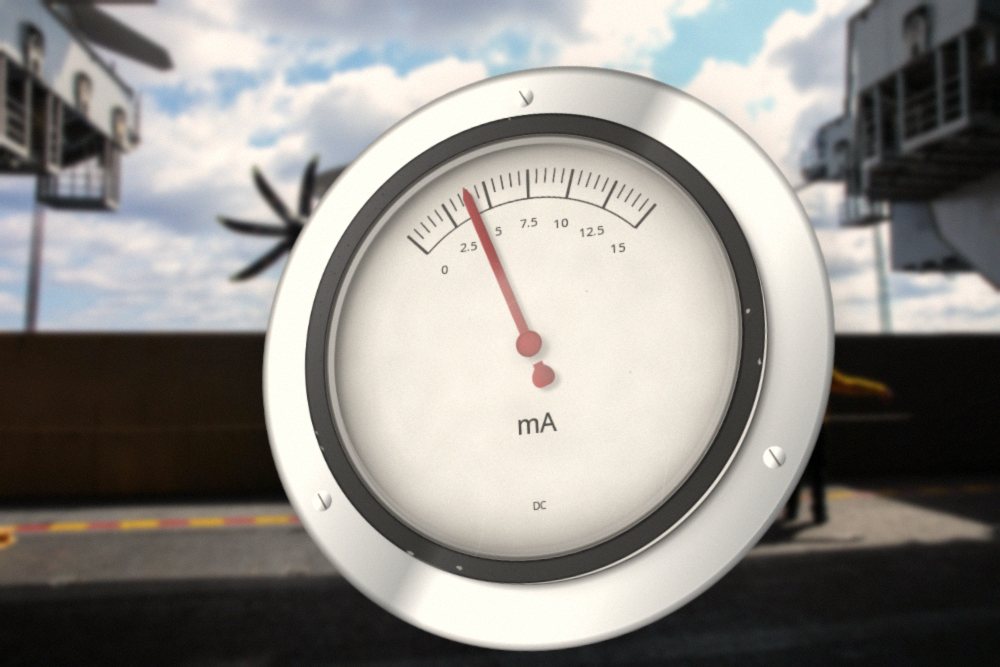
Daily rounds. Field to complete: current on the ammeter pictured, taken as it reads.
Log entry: 4 mA
